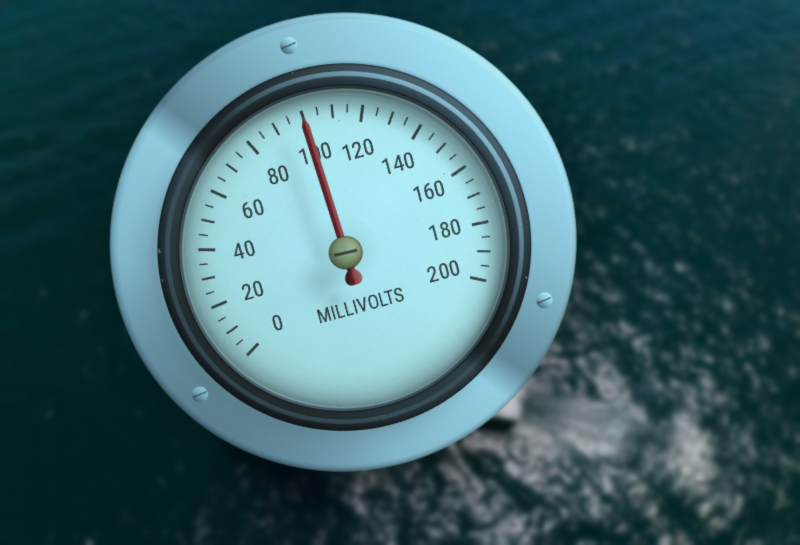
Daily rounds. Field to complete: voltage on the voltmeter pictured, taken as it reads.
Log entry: 100 mV
